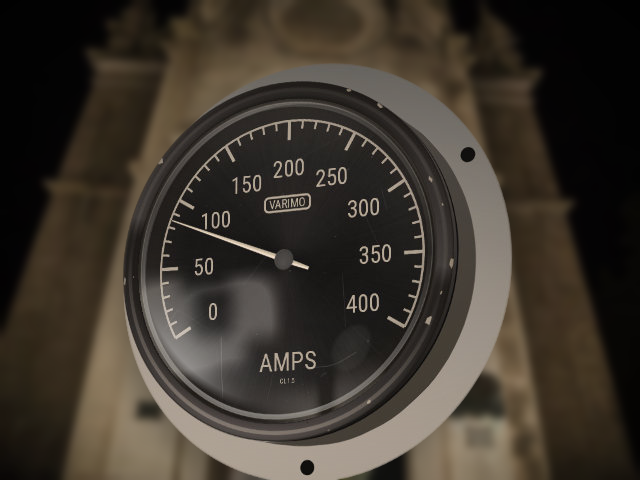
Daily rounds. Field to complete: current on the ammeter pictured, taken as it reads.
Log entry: 85 A
